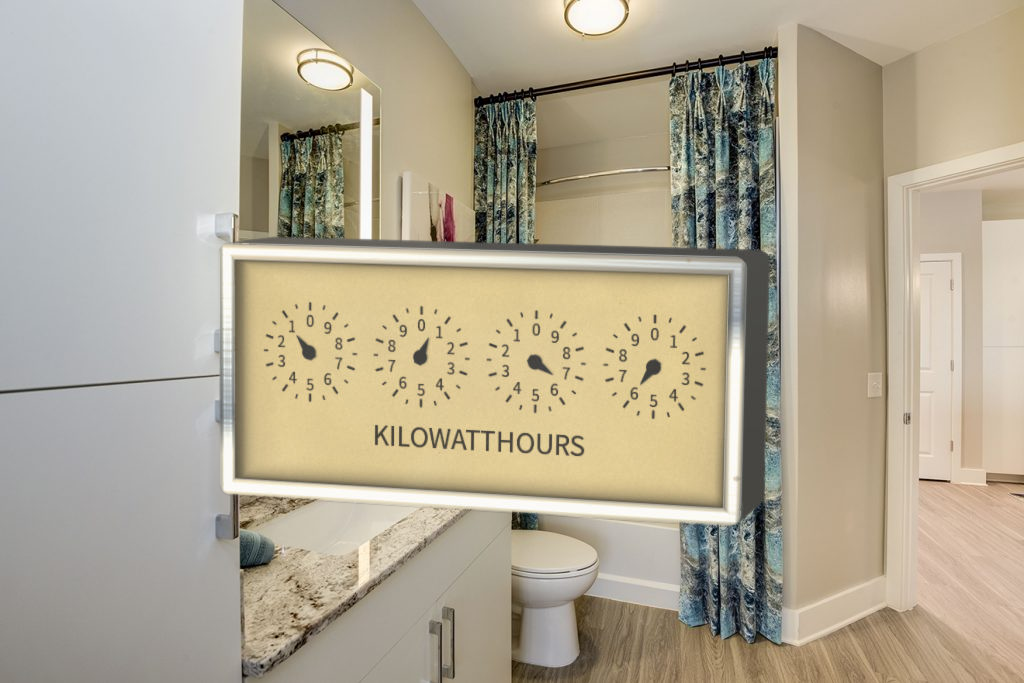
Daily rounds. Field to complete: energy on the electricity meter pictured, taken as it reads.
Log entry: 1066 kWh
